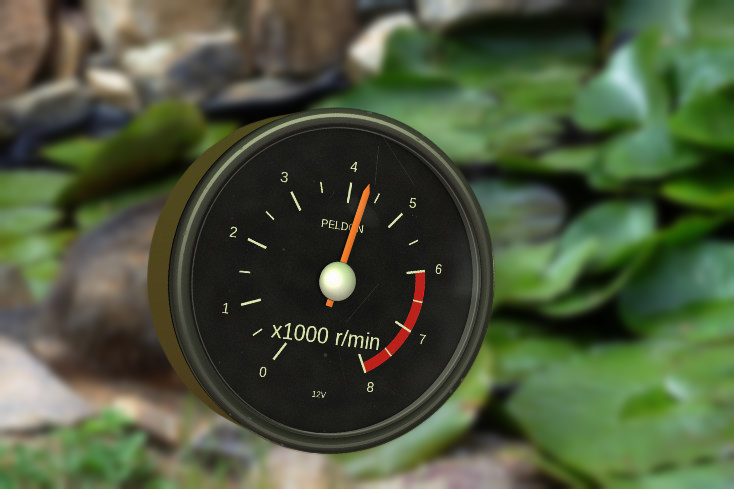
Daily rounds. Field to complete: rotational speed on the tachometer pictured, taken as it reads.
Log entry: 4250 rpm
